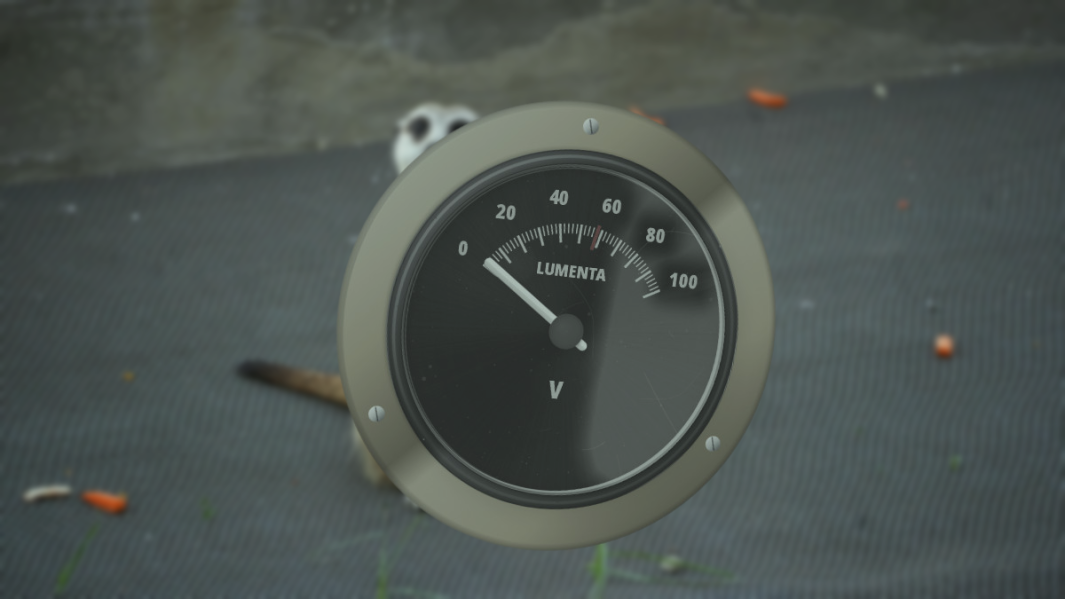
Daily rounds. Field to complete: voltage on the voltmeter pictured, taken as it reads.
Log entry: 2 V
